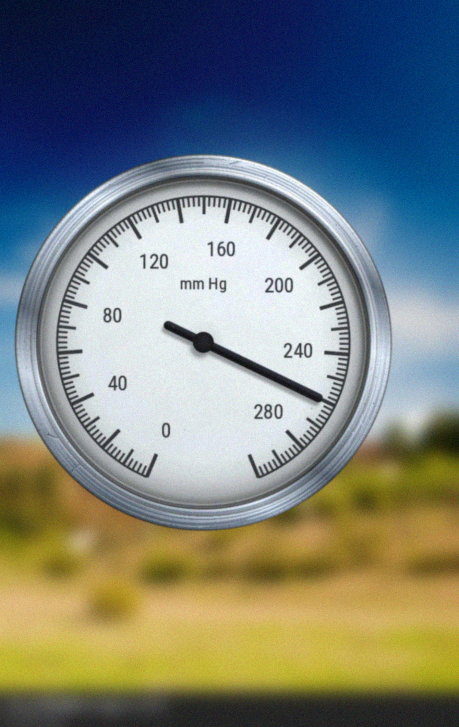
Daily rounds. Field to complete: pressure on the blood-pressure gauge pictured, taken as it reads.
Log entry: 260 mmHg
